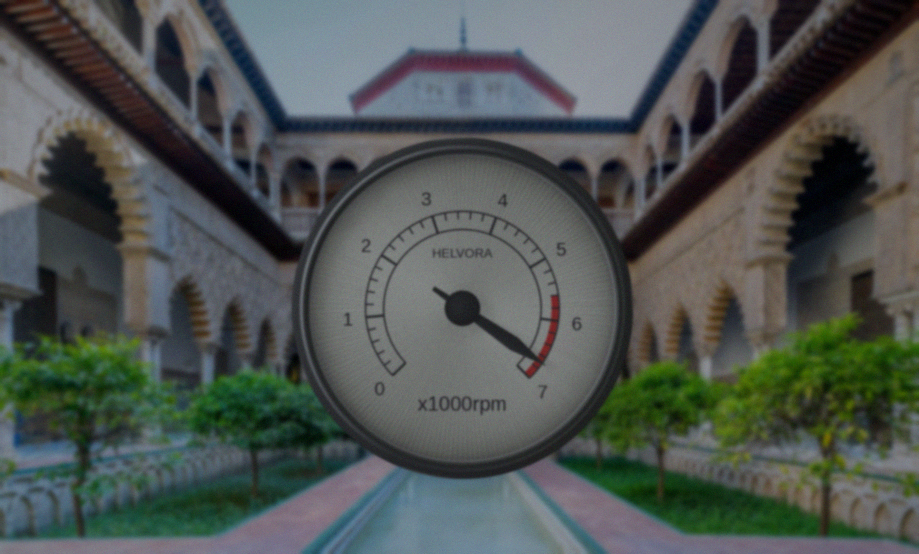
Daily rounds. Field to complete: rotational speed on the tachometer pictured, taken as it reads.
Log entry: 6700 rpm
